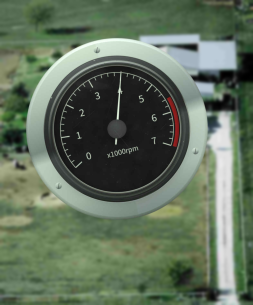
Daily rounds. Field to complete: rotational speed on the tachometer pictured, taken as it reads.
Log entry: 4000 rpm
